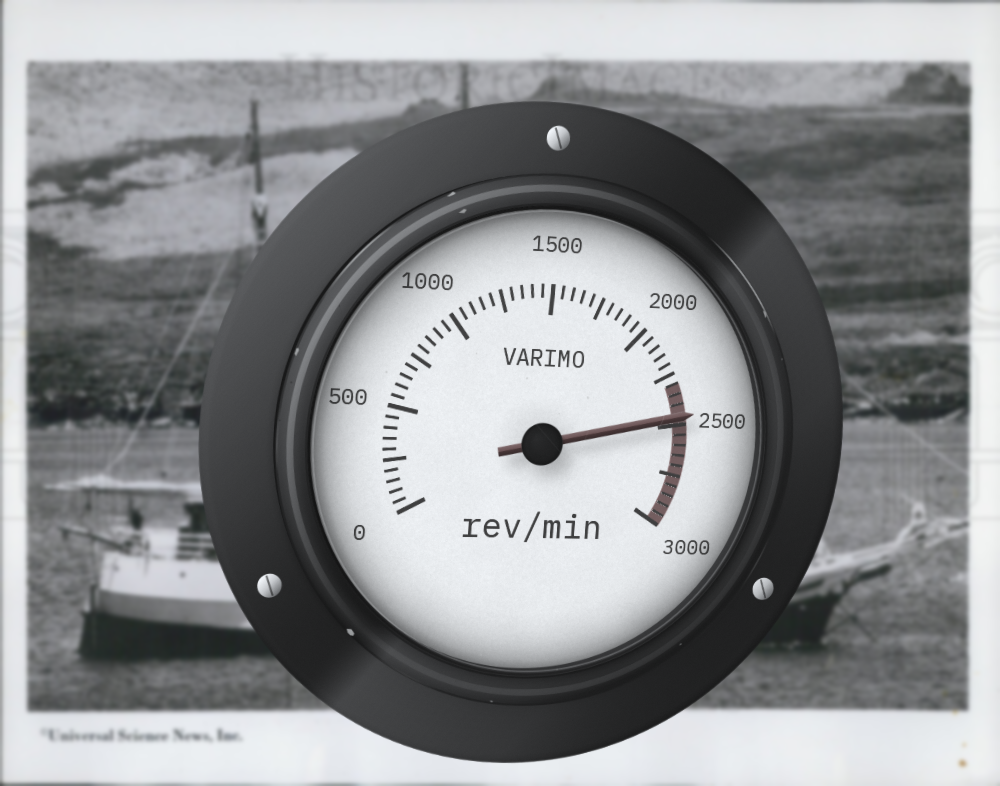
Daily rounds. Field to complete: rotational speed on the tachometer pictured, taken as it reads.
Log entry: 2450 rpm
